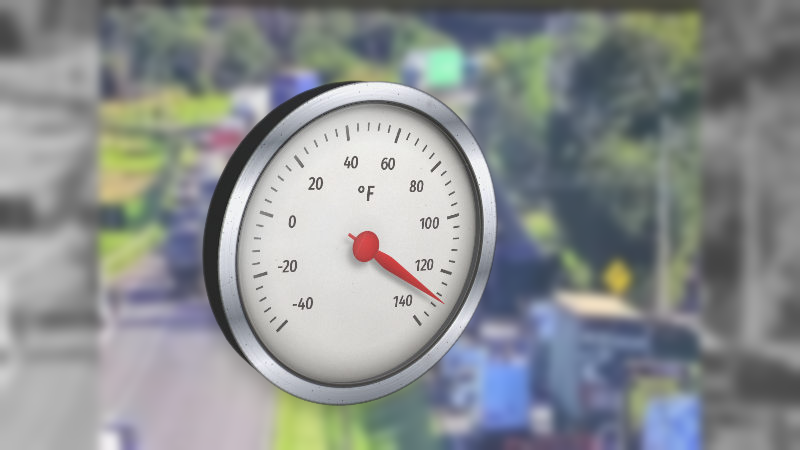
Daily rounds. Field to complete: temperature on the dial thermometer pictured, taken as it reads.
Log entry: 130 °F
